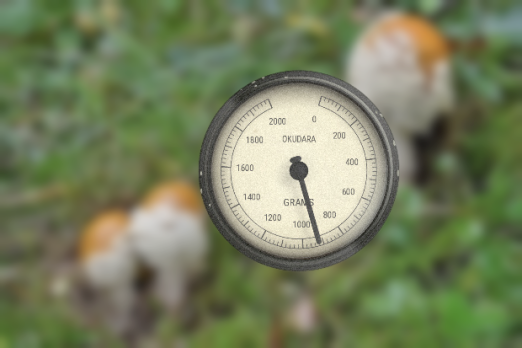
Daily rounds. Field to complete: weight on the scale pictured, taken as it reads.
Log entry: 920 g
